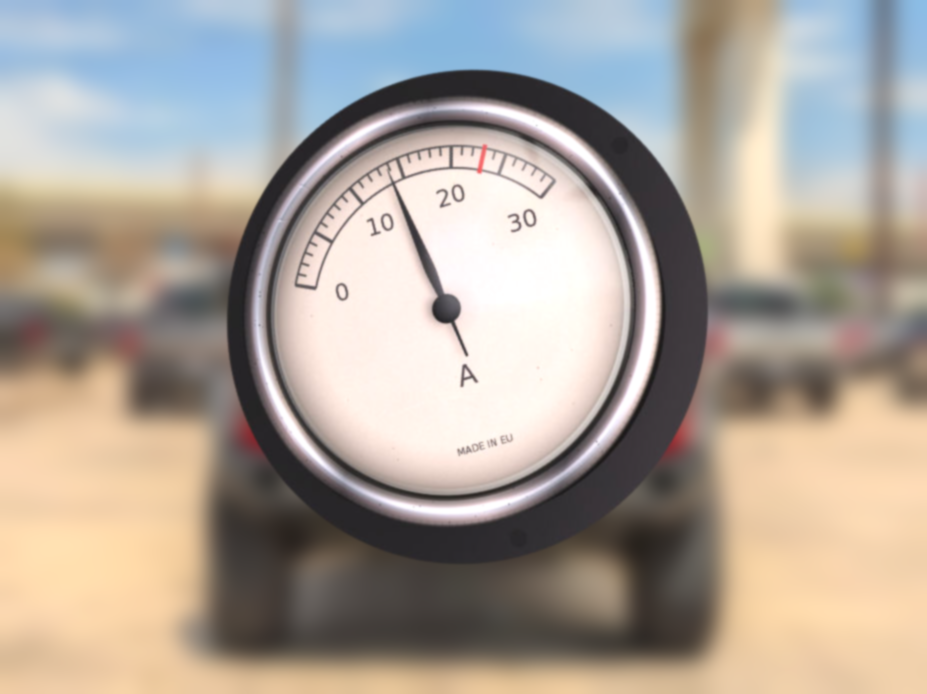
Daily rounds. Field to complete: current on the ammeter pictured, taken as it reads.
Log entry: 14 A
